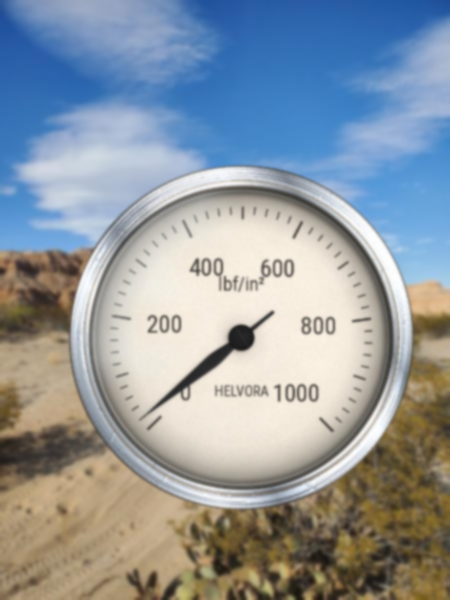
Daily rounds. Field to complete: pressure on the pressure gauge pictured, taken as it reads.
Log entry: 20 psi
